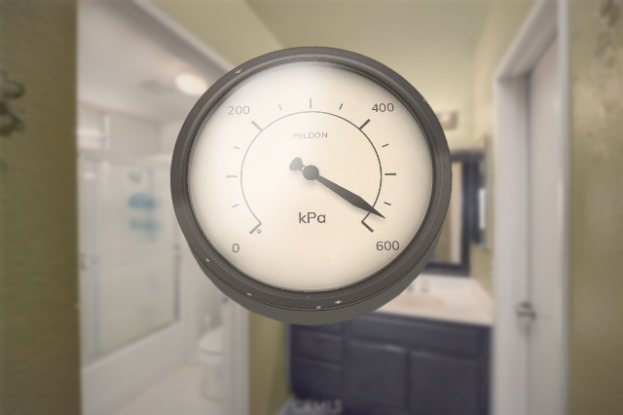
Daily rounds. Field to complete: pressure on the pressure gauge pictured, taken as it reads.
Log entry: 575 kPa
